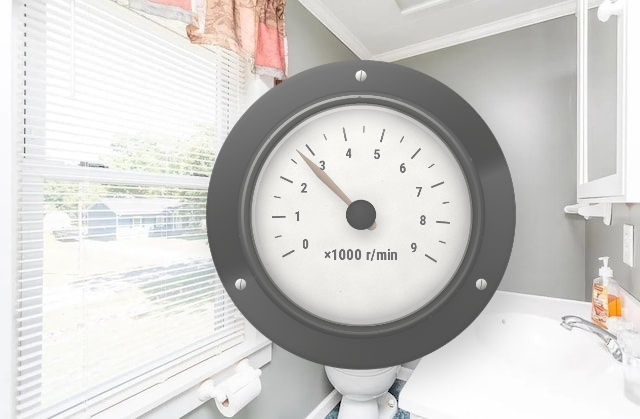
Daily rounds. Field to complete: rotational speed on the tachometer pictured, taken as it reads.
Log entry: 2750 rpm
